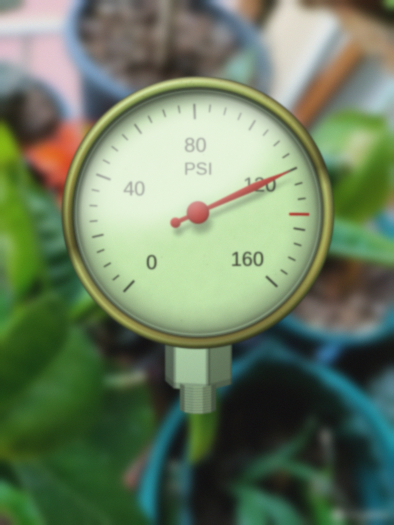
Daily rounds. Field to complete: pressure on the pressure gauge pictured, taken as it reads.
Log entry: 120 psi
